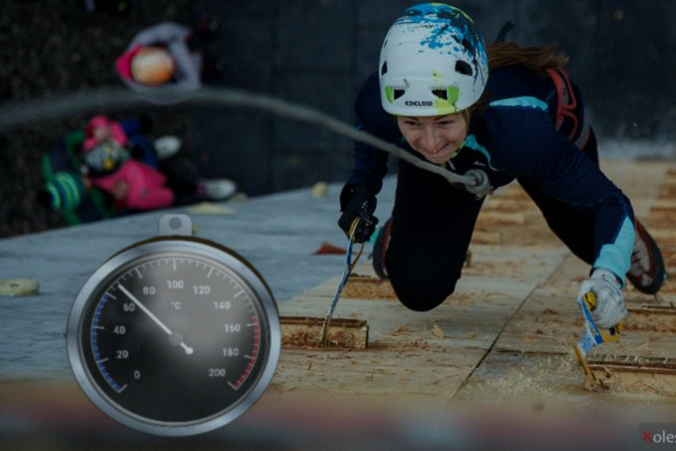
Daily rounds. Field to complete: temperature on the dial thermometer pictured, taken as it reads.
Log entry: 68 °C
